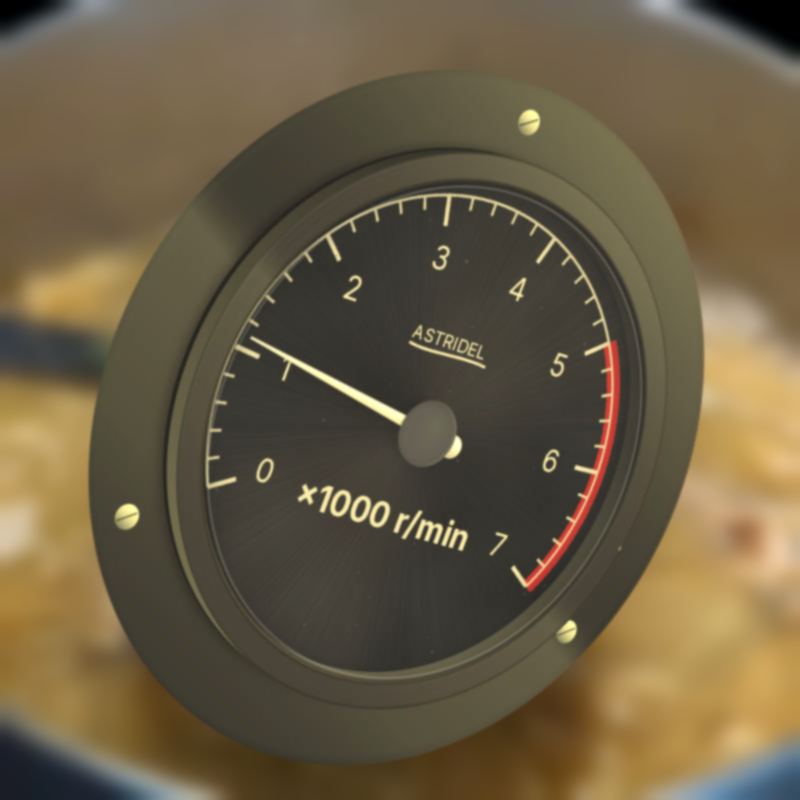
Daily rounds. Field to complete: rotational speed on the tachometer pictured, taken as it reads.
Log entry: 1100 rpm
